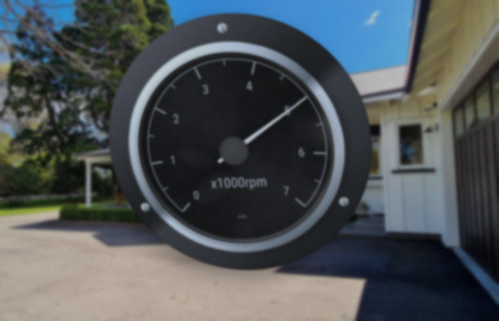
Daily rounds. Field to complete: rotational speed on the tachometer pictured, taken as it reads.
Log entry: 5000 rpm
